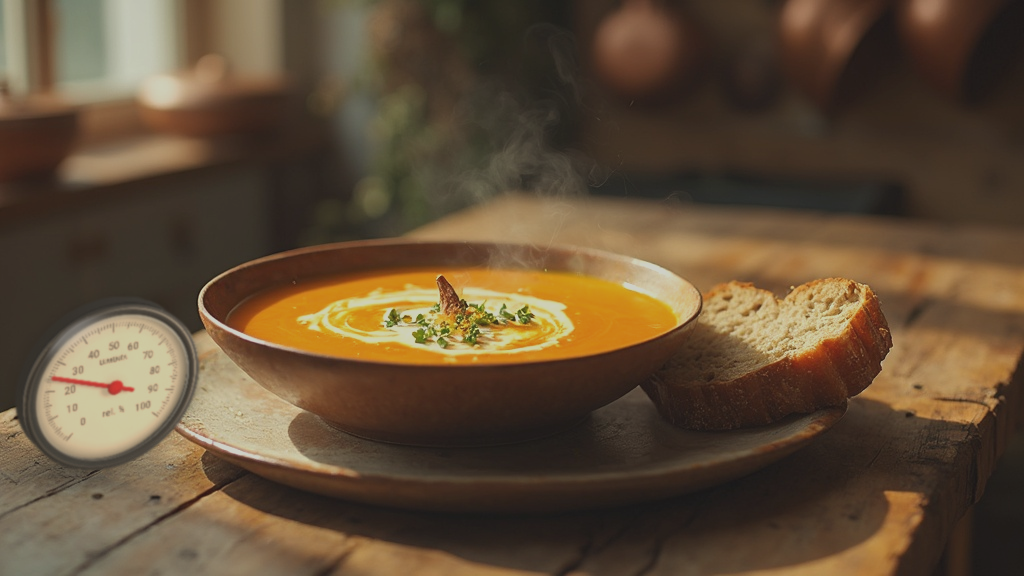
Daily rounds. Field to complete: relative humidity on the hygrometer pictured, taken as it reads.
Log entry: 25 %
